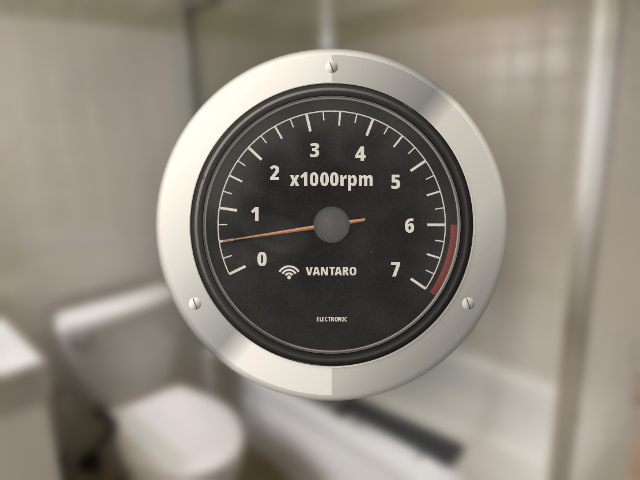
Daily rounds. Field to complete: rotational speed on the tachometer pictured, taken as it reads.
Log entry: 500 rpm
